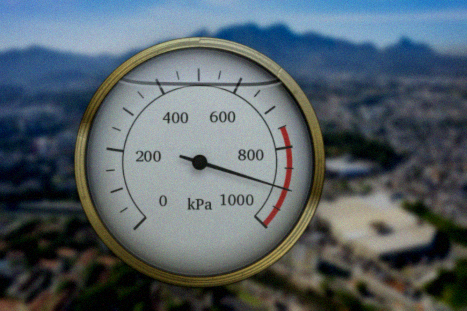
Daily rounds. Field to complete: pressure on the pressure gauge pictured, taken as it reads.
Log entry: 900 kPa
